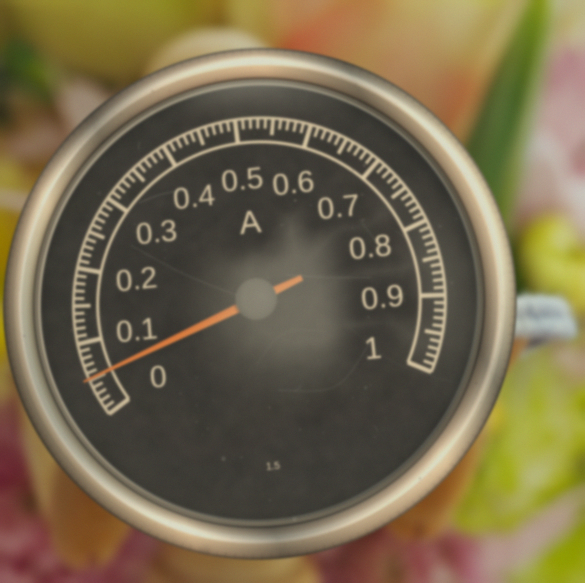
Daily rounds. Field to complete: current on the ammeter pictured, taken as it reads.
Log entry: 0.05 A
